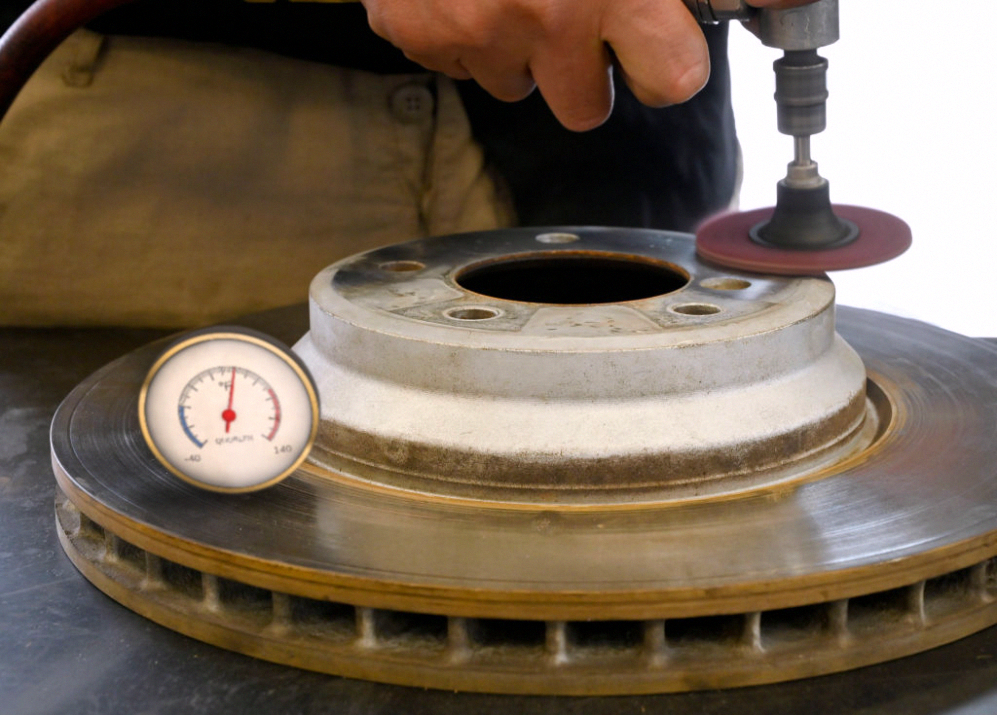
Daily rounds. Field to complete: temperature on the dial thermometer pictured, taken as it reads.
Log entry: 60 °F
